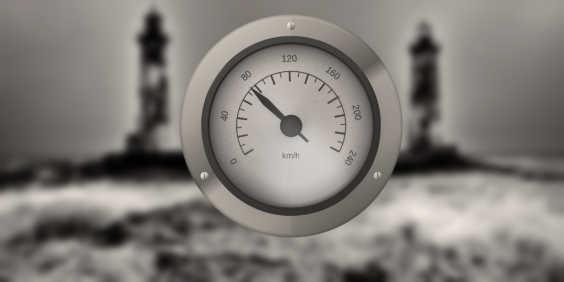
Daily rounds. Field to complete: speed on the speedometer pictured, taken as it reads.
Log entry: 75 km/h
